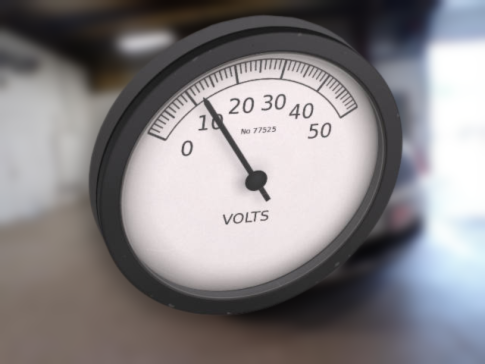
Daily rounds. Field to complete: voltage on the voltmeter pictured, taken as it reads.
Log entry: 12 V
